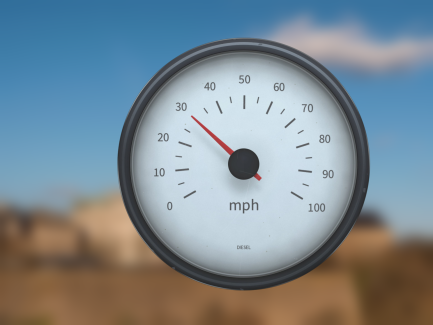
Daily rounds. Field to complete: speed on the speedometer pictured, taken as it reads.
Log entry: 30 mph
